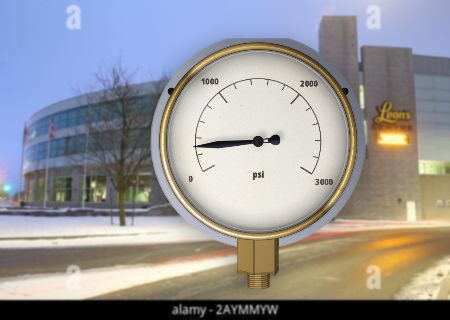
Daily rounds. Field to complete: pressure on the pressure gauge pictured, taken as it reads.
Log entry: 300 psi
